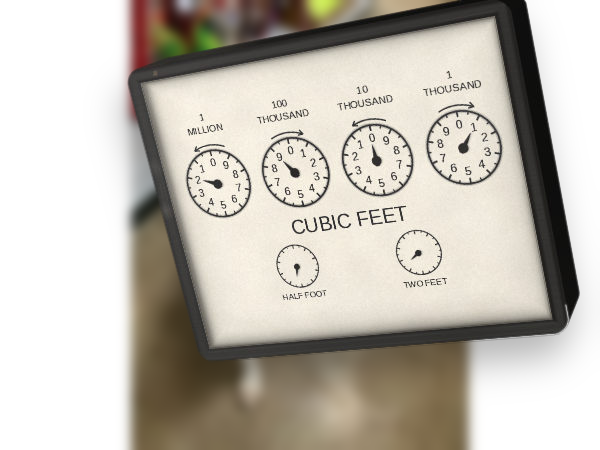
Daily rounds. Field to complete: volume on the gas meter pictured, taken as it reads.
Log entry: 190100 ft³
